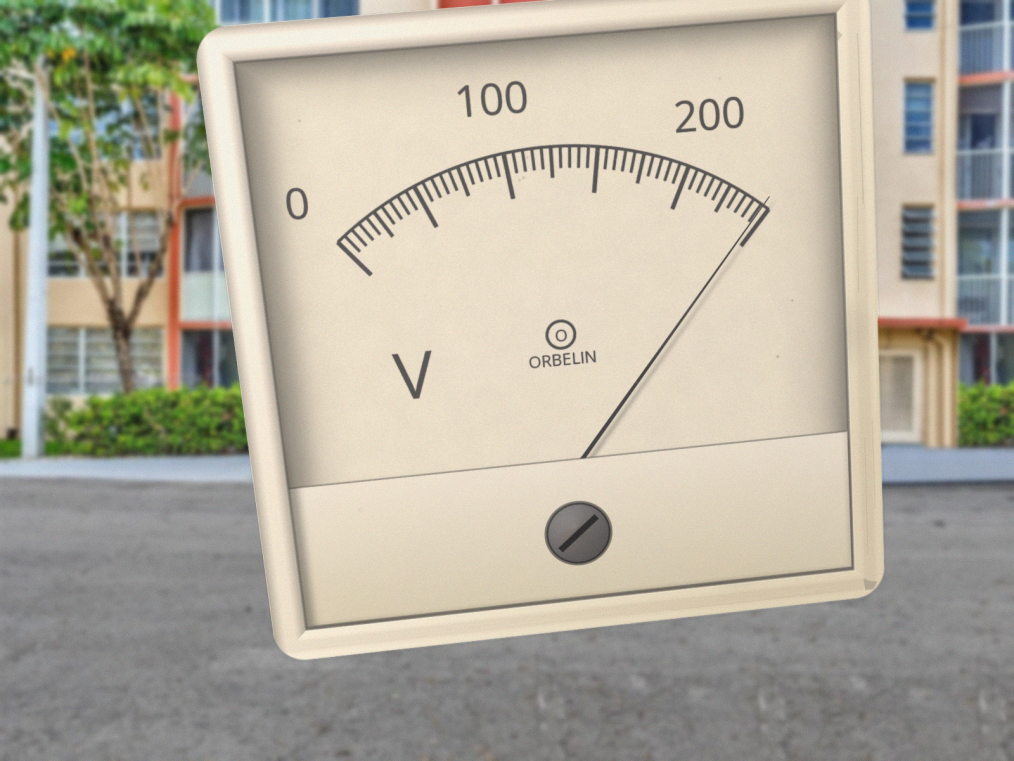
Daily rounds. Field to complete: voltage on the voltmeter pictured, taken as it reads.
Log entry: 245 V
